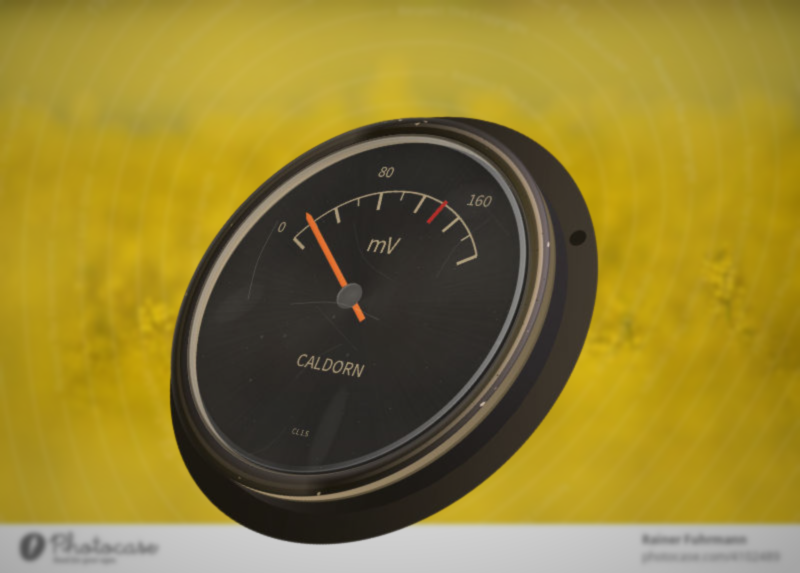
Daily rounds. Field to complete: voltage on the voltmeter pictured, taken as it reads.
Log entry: 20 mV
